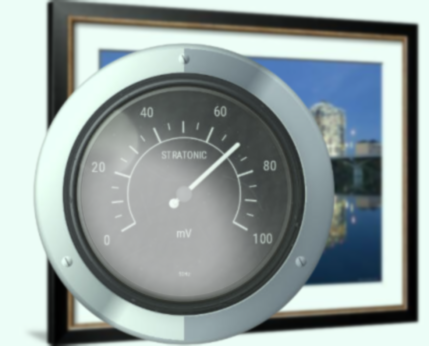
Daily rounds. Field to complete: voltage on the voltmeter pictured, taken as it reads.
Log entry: 70 mV
